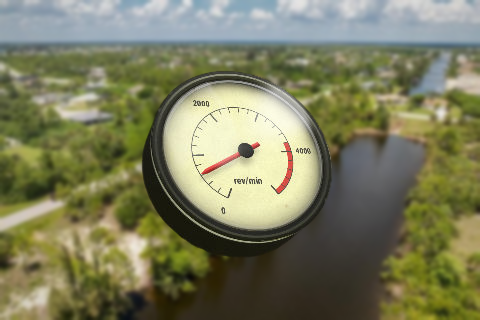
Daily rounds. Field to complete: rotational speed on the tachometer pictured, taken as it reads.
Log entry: 600 rpm
